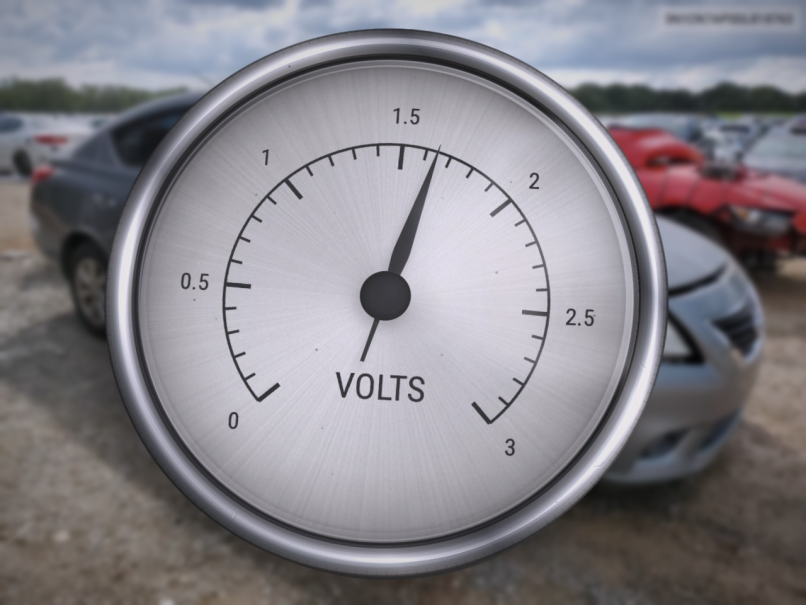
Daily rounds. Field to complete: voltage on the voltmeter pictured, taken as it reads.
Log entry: 1.65 V
